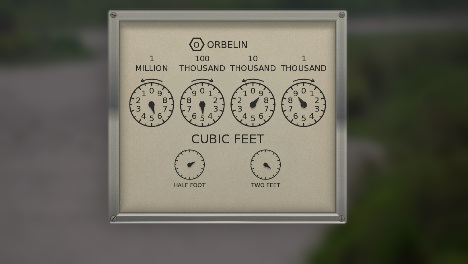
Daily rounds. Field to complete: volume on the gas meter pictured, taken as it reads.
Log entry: 548900 ft³
